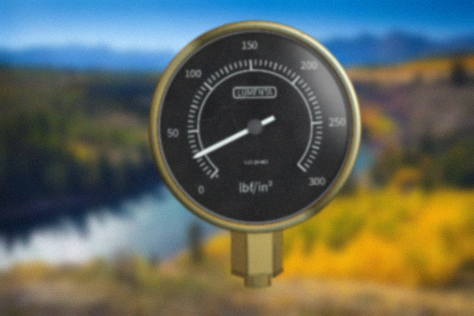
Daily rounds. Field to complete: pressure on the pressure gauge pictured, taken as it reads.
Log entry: 25 psi
